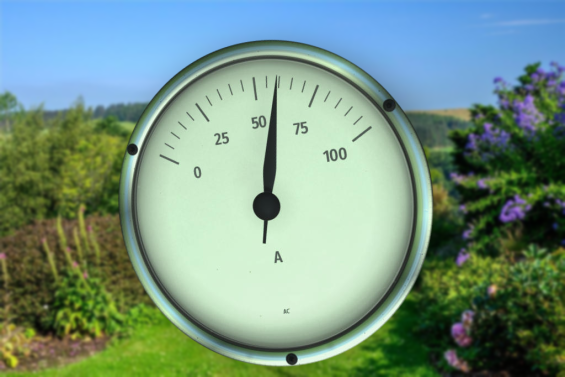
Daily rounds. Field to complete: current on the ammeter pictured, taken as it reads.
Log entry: 60 A
